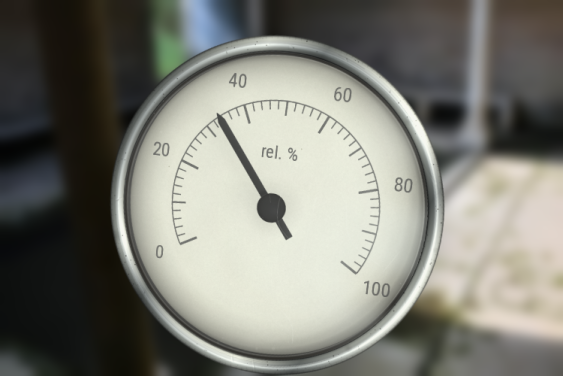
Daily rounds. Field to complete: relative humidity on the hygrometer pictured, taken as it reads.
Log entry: 34 %
